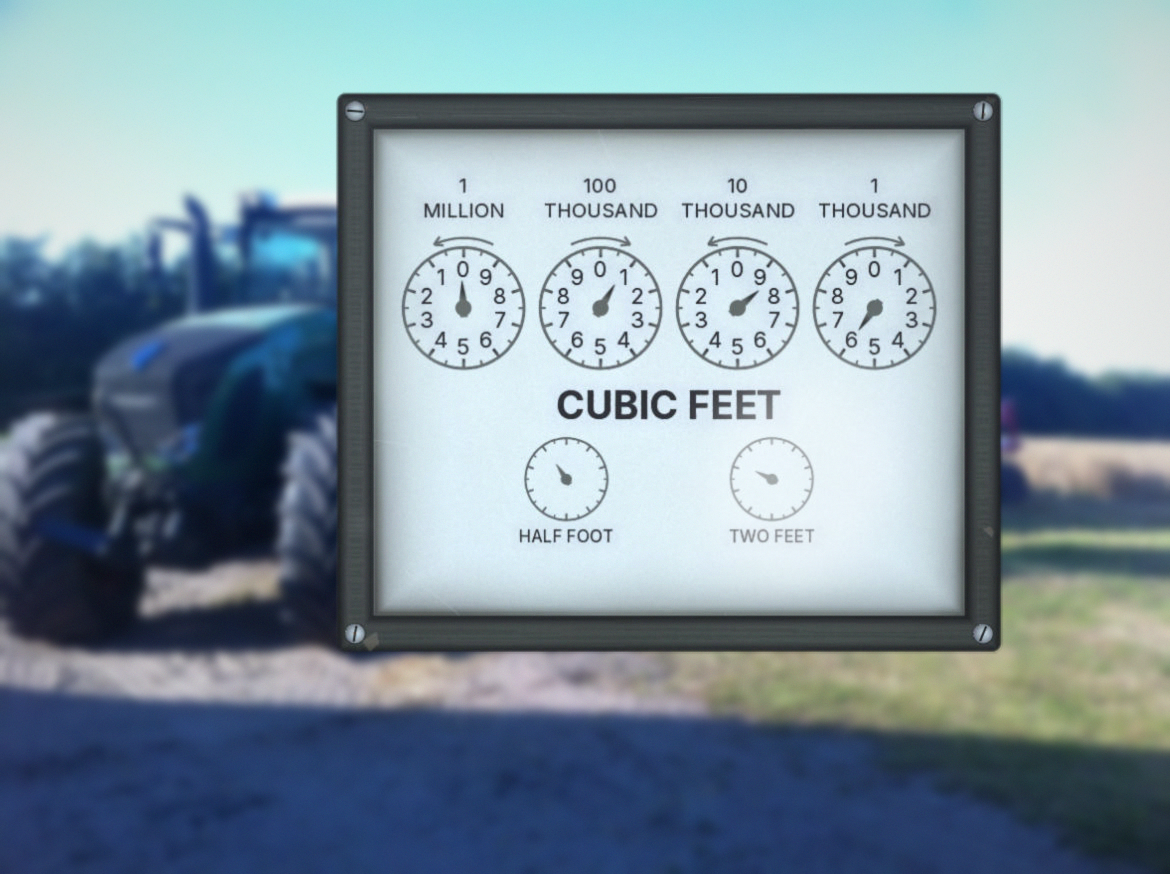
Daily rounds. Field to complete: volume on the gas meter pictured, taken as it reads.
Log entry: 8600 ft³
